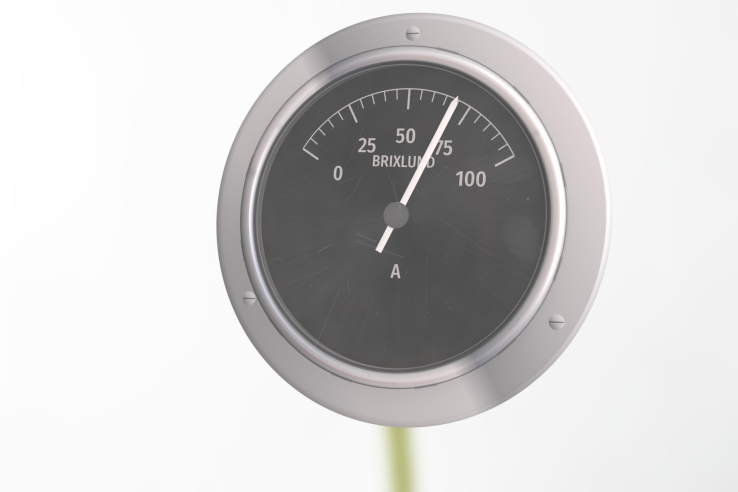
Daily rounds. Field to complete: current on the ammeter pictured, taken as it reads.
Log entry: 70 A
